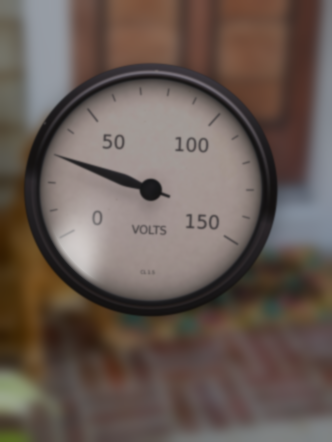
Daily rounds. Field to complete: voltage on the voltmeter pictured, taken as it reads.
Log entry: 30 V
